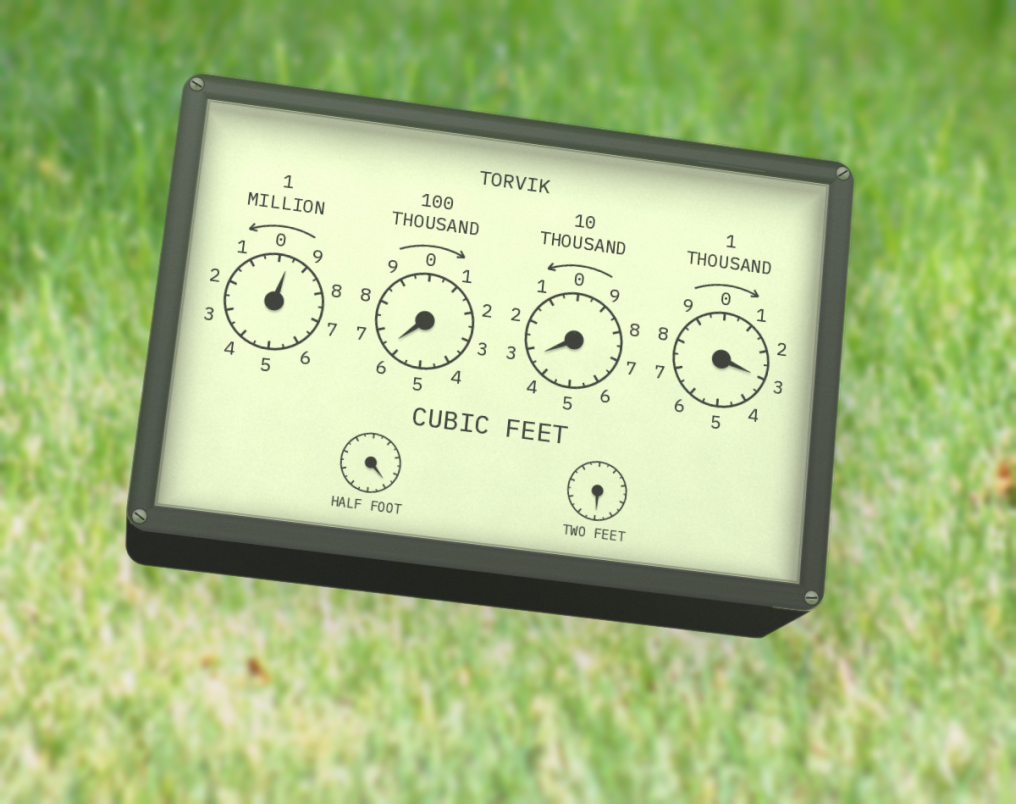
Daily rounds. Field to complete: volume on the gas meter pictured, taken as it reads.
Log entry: 963300 ft³
